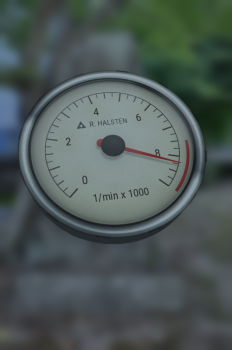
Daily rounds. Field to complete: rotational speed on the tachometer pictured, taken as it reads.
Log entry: 8250 rpm
